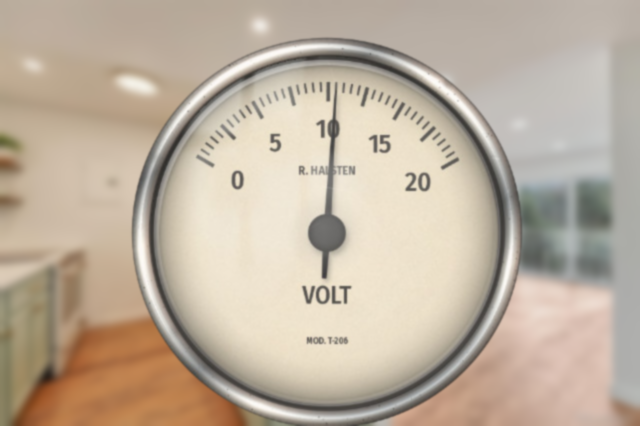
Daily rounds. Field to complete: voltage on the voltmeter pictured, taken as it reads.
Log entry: 10.5 V
